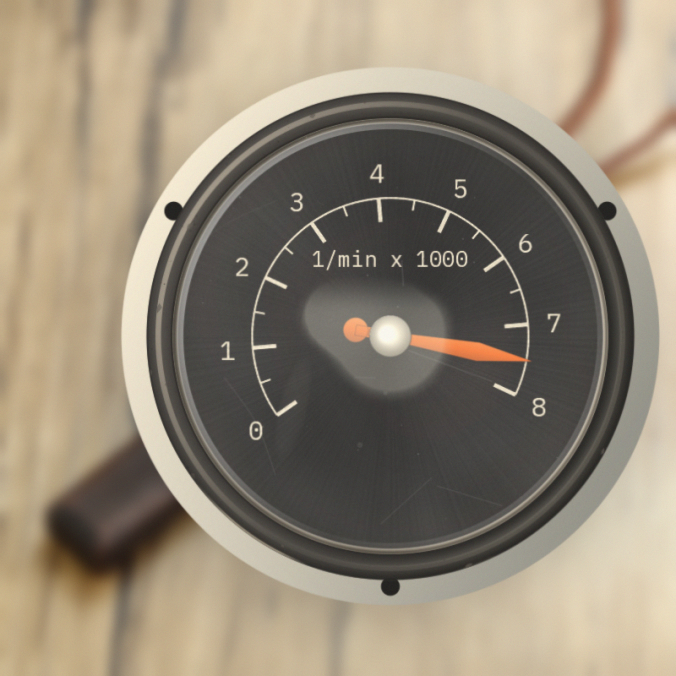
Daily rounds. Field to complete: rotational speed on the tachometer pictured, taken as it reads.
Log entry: 7500 rpm
